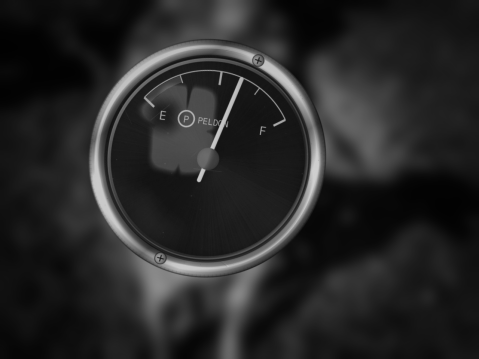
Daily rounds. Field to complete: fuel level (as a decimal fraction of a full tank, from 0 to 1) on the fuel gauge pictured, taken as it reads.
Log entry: 0.625
